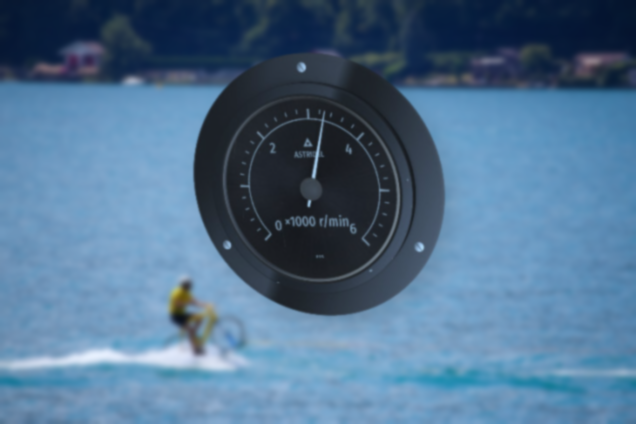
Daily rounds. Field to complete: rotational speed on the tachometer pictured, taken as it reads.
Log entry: 3300 rpm
